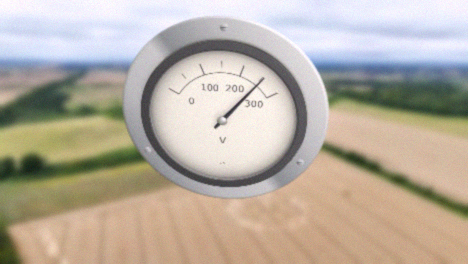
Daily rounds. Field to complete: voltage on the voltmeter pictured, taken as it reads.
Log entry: 250 V
